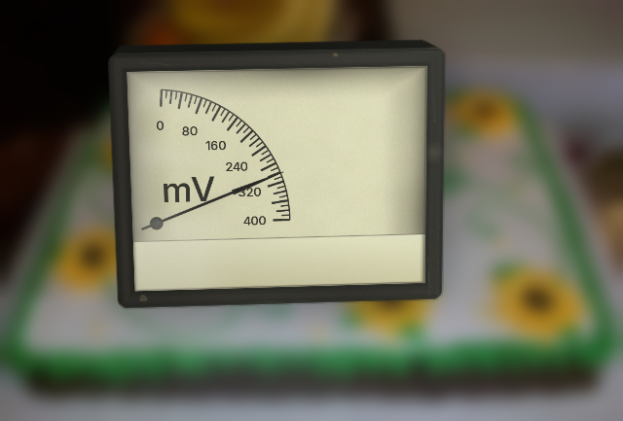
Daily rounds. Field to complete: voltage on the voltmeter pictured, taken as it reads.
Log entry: 300 mV
